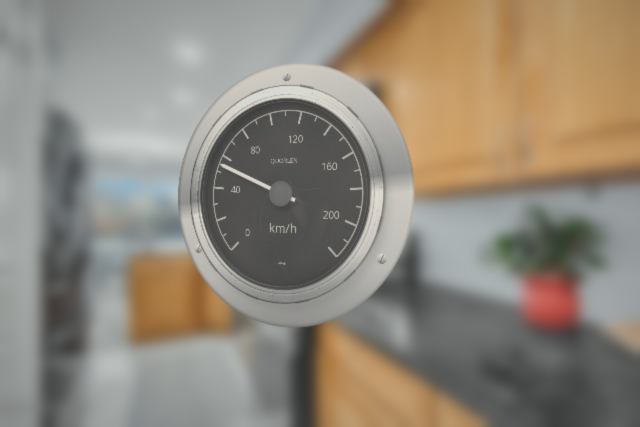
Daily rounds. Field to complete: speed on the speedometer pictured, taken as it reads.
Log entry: 55 km/h
